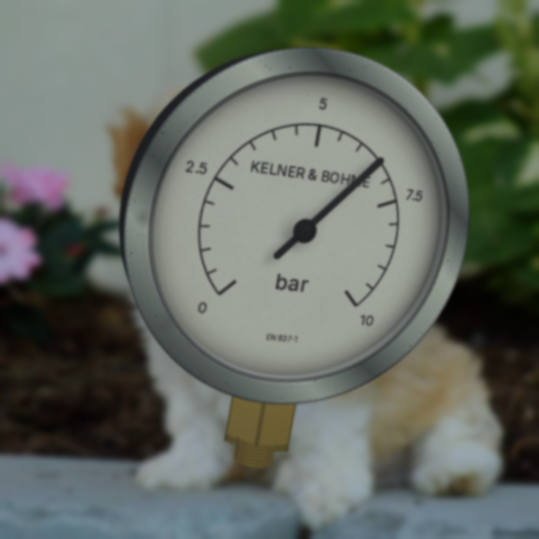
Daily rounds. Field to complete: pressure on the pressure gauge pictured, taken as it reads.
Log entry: 6.5 bar
